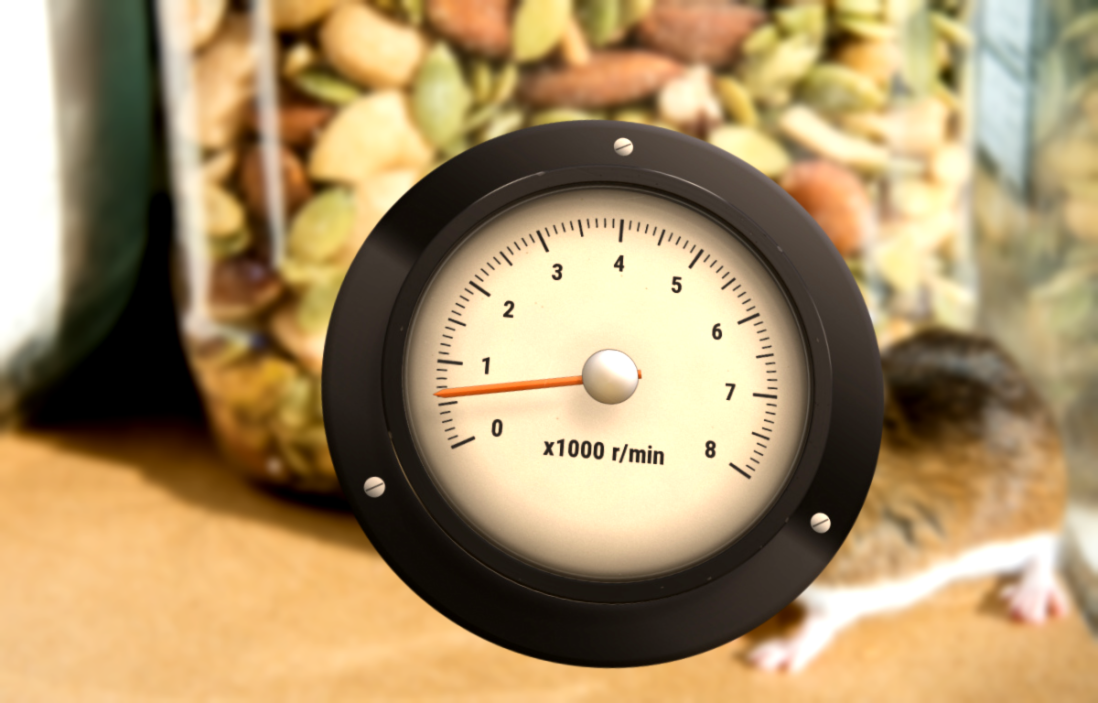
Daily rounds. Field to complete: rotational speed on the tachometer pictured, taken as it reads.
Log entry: 600 rpm
